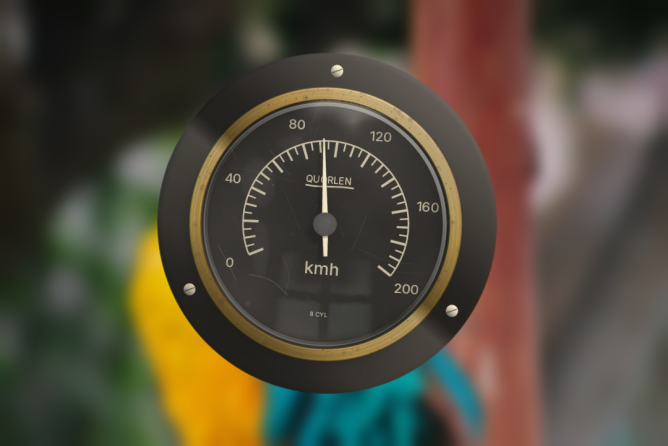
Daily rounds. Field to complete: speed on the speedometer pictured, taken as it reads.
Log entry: 92.5 km/h
